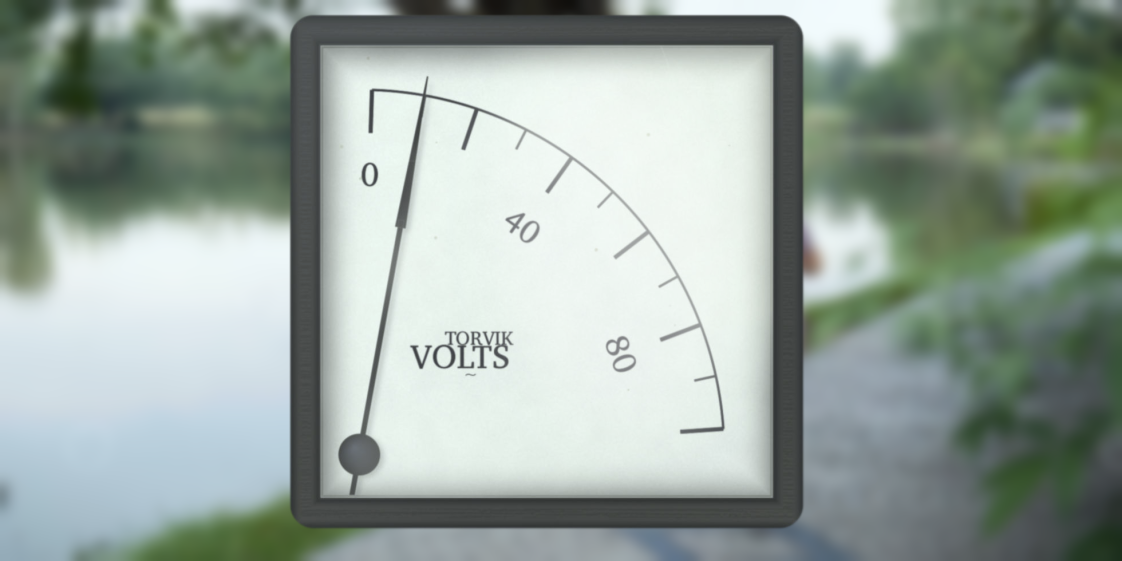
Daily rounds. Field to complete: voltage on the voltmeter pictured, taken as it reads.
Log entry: 10 V
